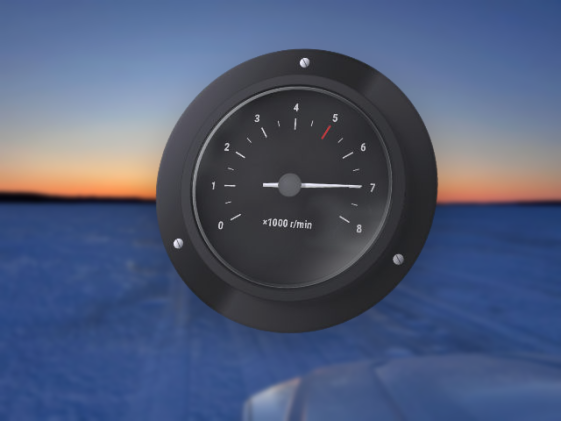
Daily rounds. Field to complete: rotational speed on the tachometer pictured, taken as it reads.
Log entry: 7000 rpm
